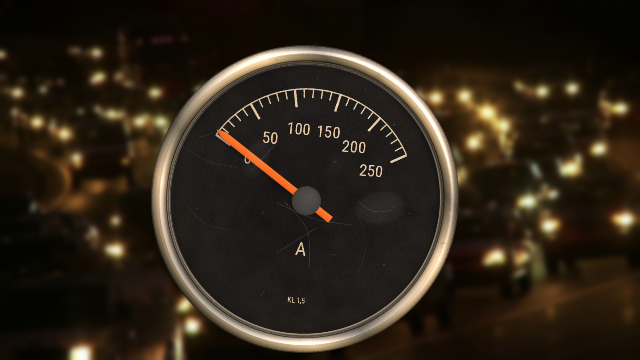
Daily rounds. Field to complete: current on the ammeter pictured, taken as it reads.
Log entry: 5 A
